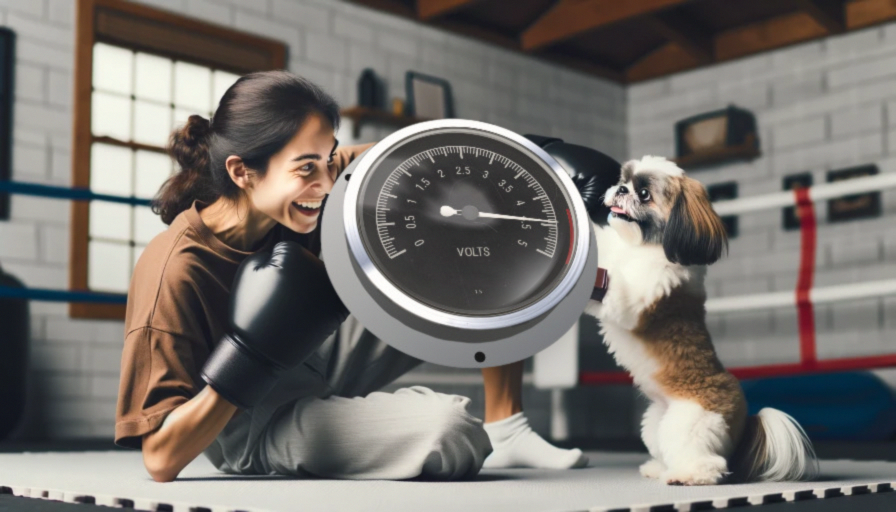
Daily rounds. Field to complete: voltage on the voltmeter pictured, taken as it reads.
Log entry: 4.5 V
